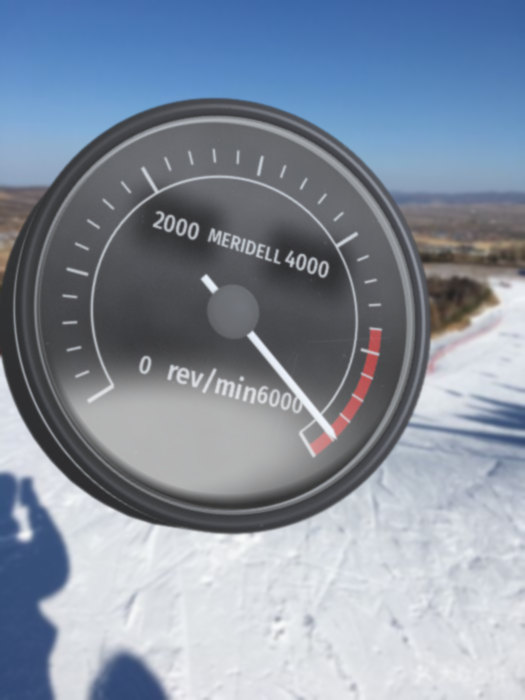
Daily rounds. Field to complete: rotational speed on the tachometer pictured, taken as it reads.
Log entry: 5800 rpm
